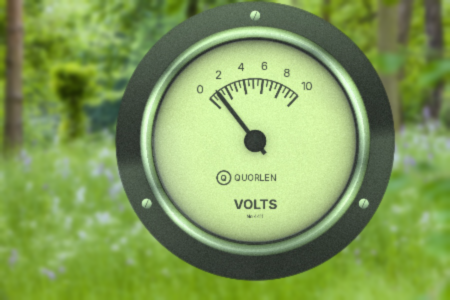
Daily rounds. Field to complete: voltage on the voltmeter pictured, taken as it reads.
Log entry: 1 V
